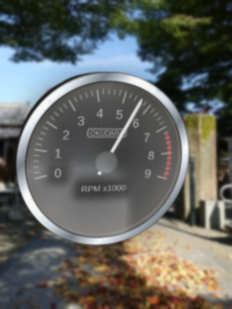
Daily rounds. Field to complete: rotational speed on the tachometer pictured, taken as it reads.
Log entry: 5600 rpm
